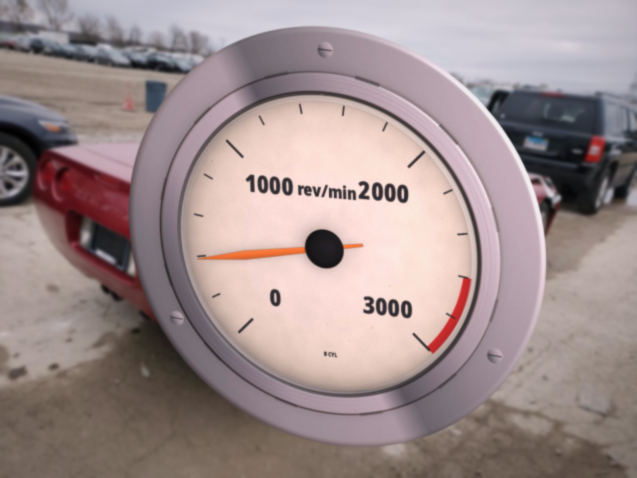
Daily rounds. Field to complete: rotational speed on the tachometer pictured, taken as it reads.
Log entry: 400 rpm
